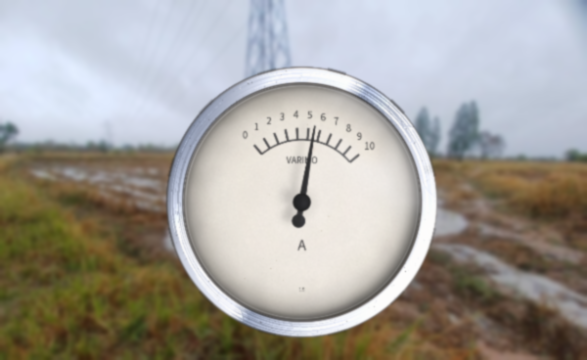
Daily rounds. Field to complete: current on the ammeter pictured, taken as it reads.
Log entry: 5.5 A
